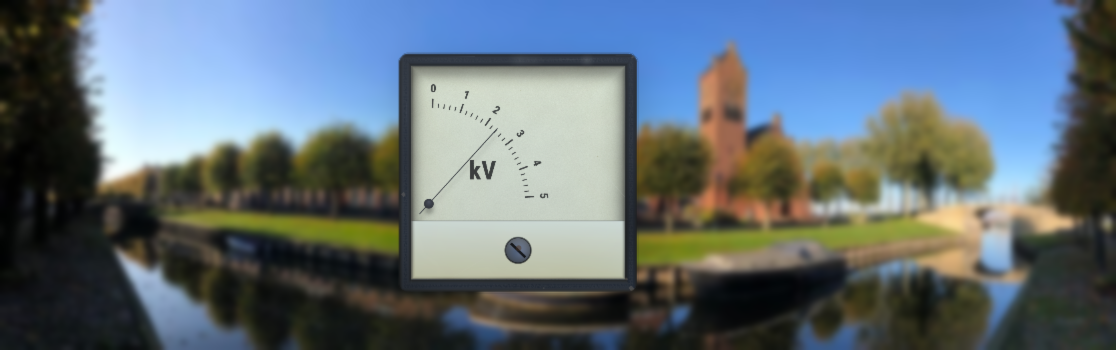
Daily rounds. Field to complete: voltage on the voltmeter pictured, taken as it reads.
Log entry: 2.4 kV
